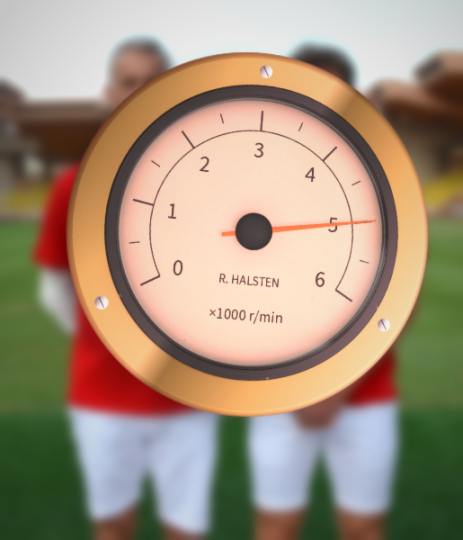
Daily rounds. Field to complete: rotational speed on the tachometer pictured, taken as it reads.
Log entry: 5000 rpm
